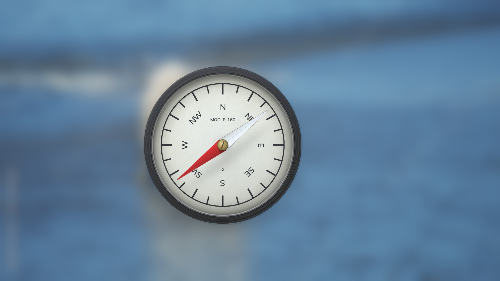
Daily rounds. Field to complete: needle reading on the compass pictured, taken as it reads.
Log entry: 232.5 °
